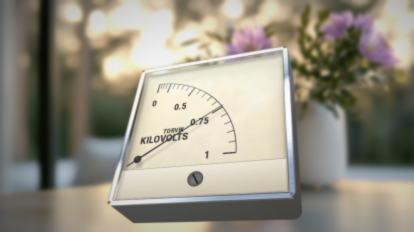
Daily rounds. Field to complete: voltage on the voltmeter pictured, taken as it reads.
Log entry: 0.75 kV
